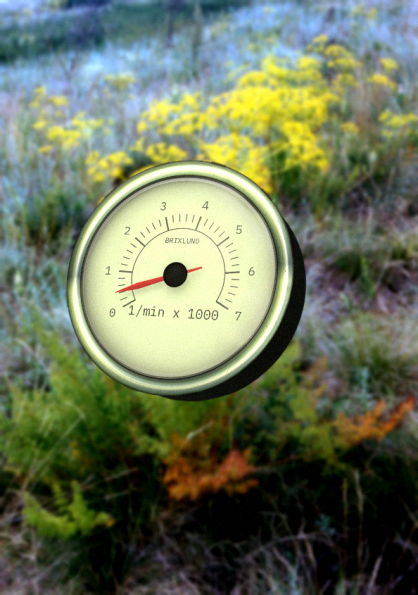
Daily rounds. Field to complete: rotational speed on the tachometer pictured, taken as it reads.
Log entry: 400 rpm
